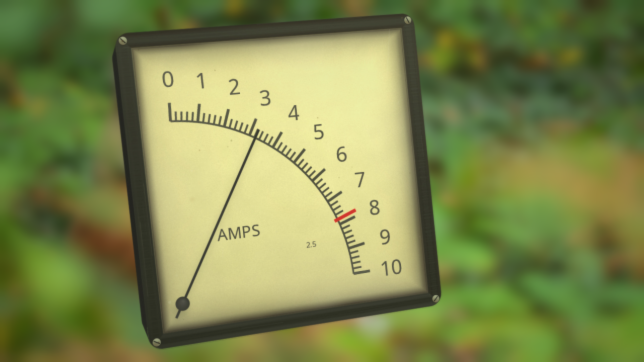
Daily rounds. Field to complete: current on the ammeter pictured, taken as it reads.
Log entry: 3.2 A
